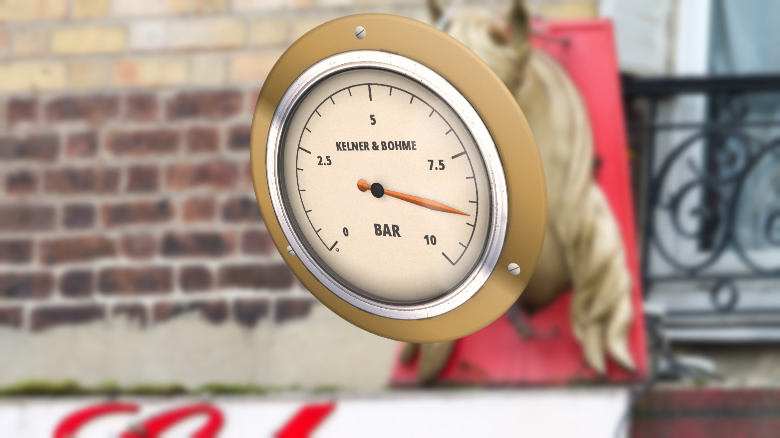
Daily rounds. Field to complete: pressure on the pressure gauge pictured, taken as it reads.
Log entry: 8.75 bar
